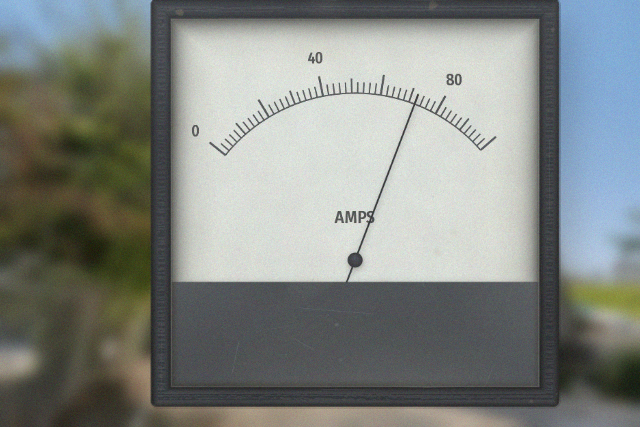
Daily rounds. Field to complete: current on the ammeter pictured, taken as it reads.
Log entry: 72 A
